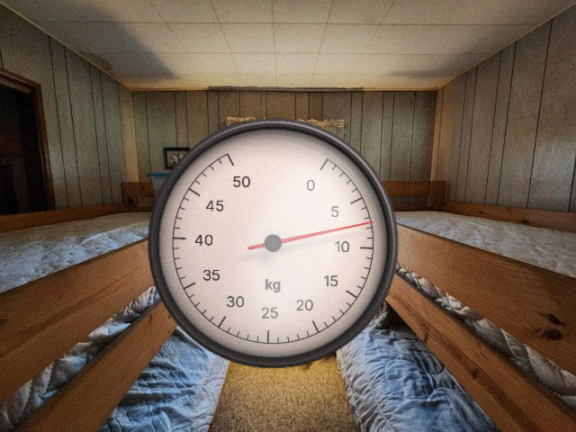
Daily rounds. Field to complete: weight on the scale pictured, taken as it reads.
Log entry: 7.5 kg
